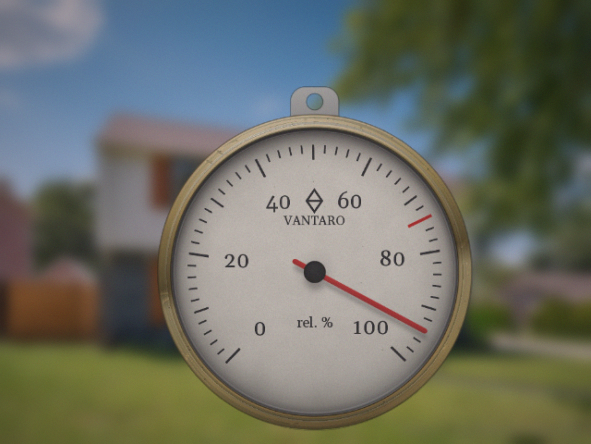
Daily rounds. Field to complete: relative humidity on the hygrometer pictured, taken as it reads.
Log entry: 94 %
